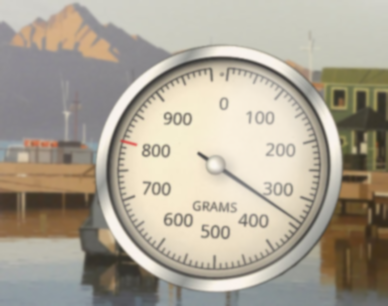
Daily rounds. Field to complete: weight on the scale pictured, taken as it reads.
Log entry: 340 g
